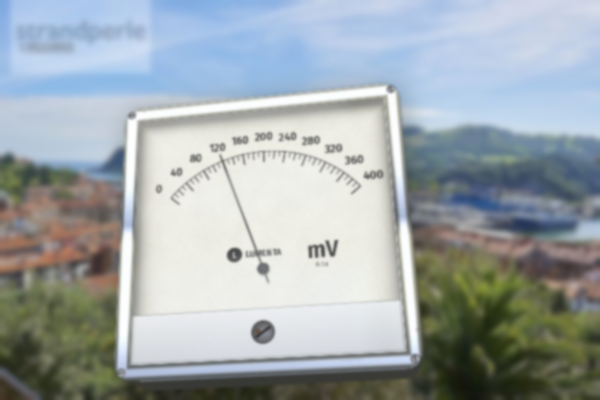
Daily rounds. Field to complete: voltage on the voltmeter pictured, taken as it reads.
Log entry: 120 mV
